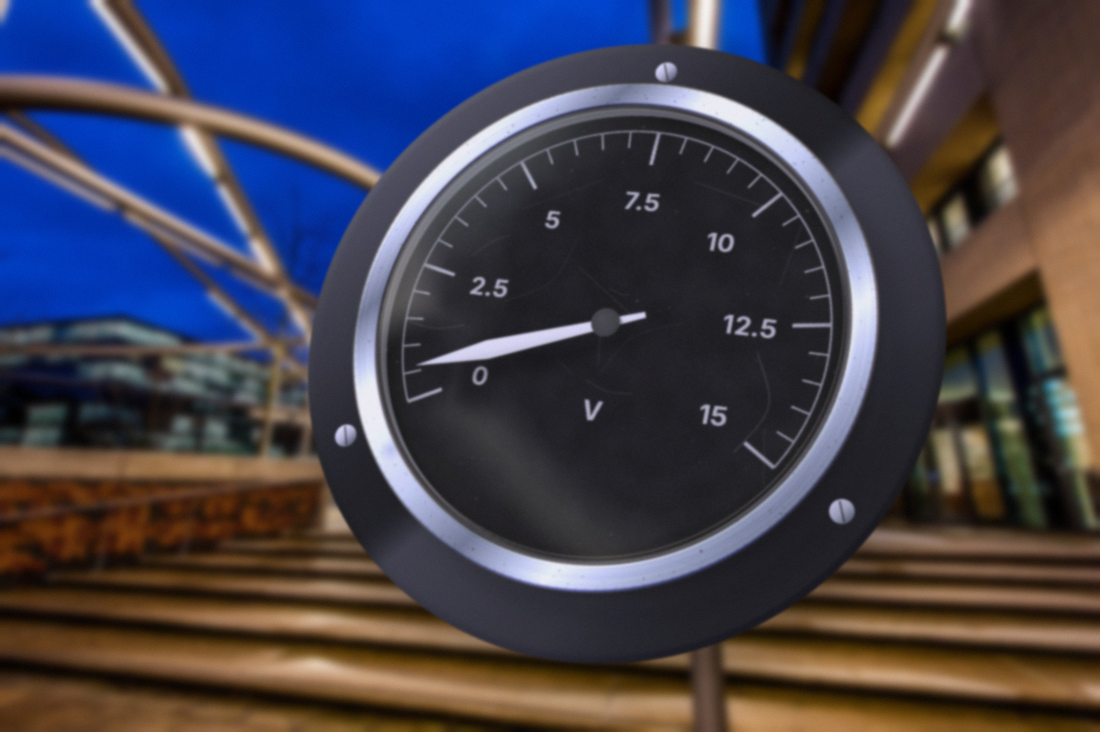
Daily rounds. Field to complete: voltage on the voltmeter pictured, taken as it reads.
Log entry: 0.5 V
